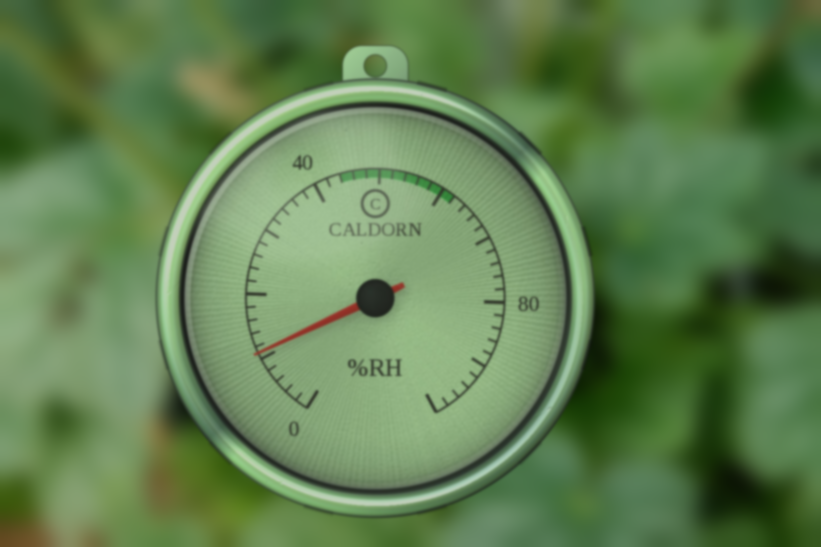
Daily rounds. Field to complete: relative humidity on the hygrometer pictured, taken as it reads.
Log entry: 11 %
